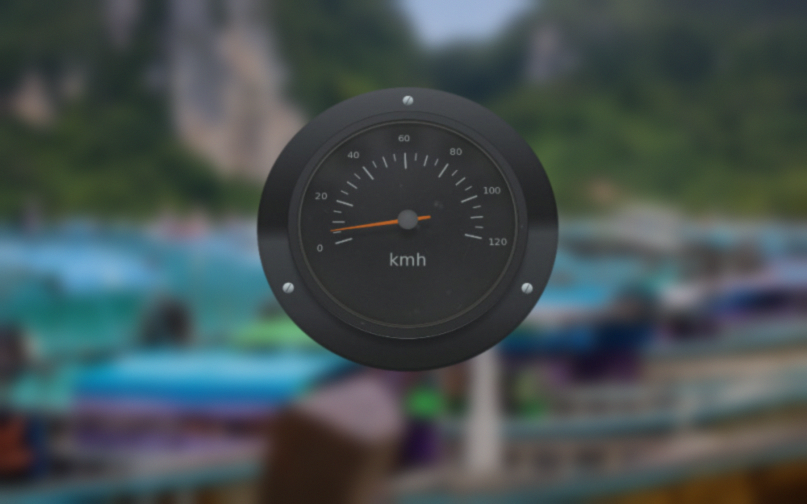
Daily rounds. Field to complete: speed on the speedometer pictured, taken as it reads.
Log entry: 5 km/h
